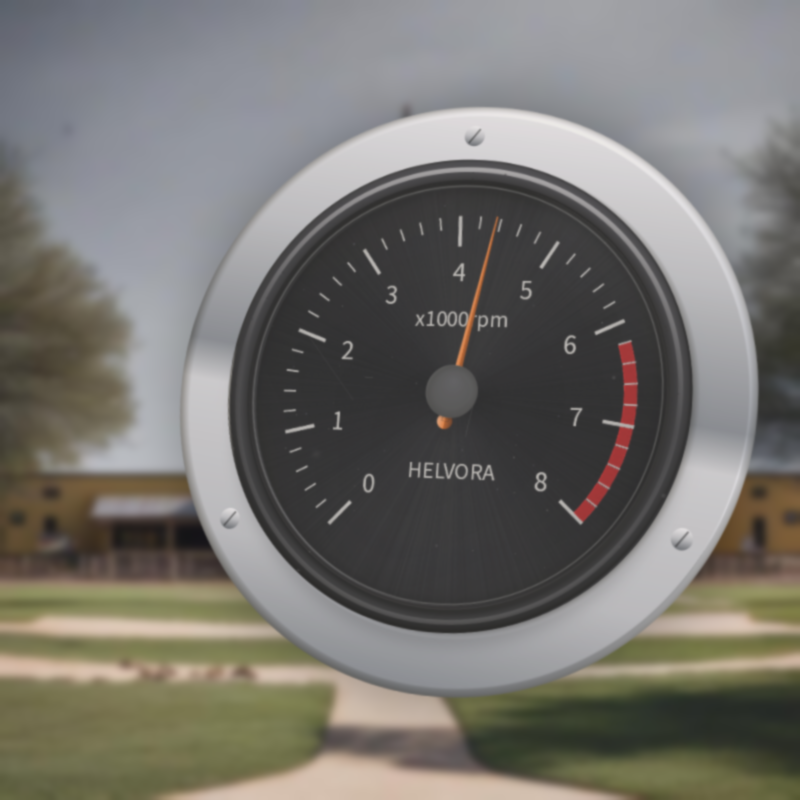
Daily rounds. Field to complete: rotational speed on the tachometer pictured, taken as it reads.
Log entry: 4400 rpm
